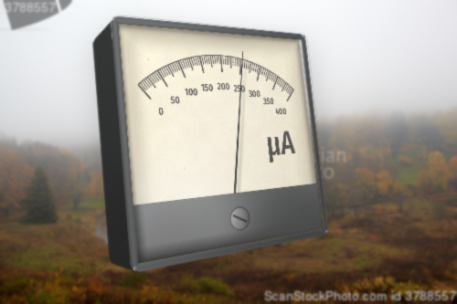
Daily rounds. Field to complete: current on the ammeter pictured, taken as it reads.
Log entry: 250 µA
